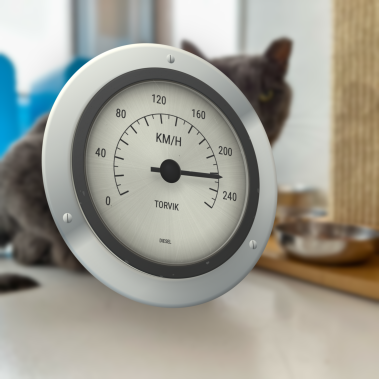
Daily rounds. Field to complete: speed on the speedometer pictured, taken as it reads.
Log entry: 225 km/h
